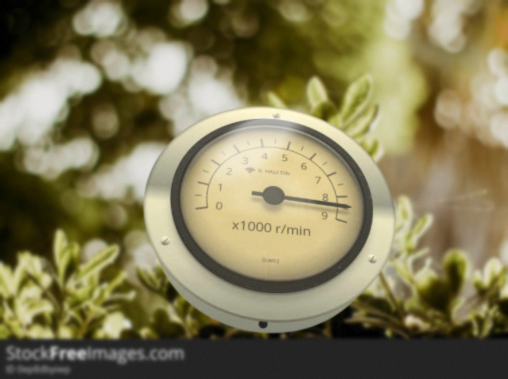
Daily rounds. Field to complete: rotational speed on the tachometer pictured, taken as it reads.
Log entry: 8500 rpm
